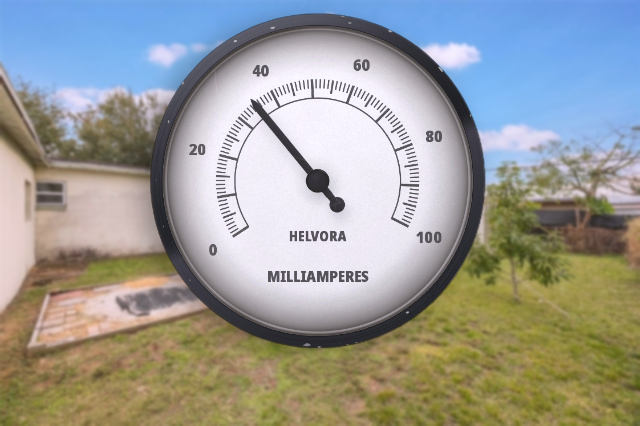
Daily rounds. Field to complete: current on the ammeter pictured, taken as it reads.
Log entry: 35 mA
